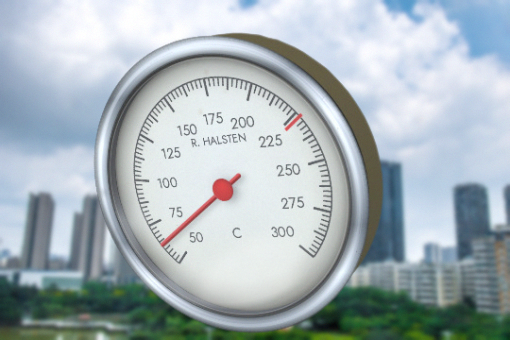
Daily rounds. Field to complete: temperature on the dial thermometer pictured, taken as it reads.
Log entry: 62.5 °C
